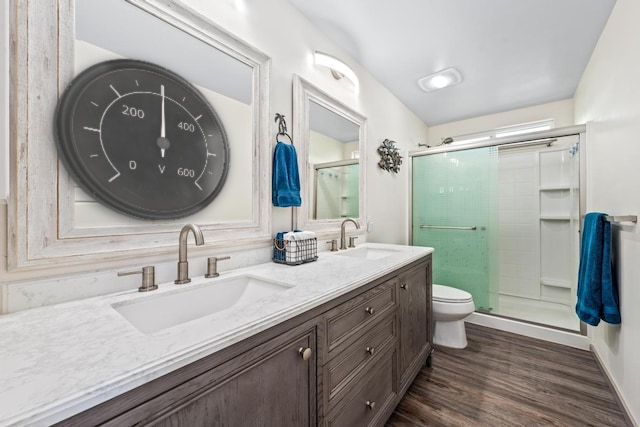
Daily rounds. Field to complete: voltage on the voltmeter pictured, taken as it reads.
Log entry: 300 V
